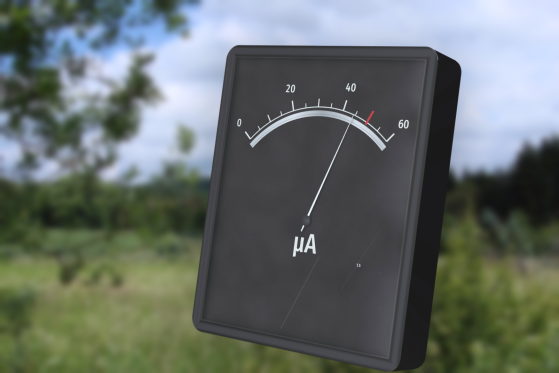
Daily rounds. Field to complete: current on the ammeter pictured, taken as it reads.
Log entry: 45 µA
